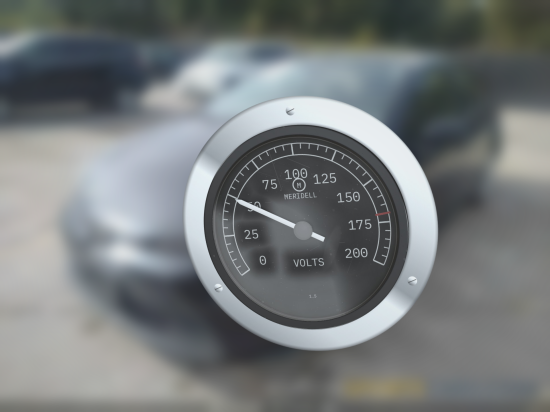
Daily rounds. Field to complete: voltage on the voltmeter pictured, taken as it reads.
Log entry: 50 V
